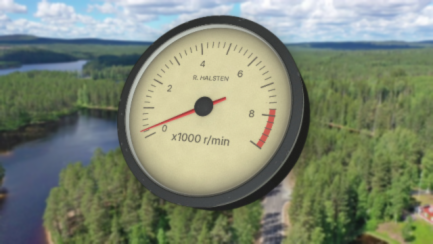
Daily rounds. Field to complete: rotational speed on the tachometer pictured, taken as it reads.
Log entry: 200 rpm
